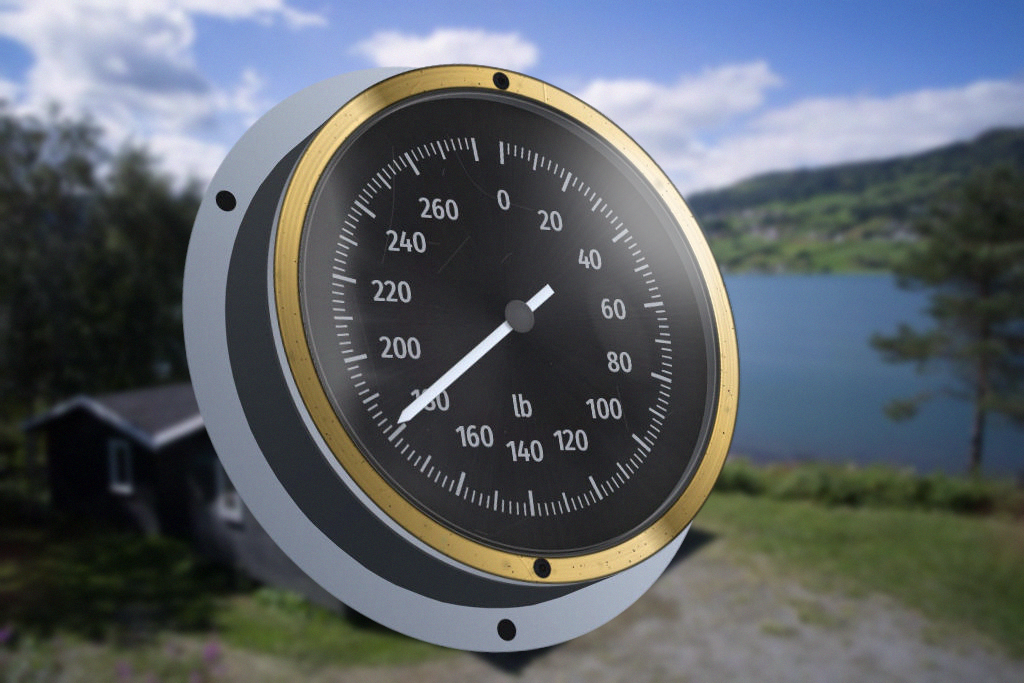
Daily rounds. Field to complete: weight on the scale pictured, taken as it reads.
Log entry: 182 lb
